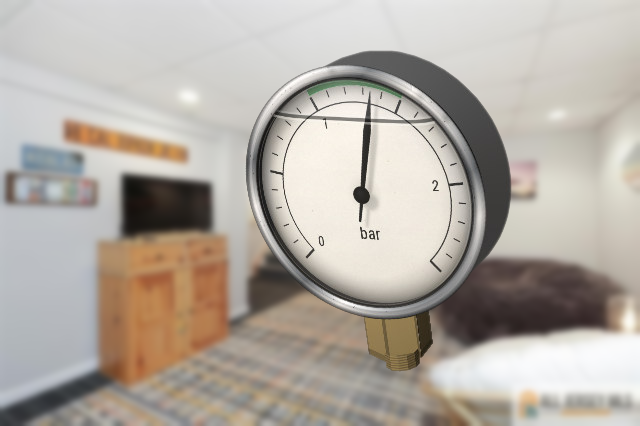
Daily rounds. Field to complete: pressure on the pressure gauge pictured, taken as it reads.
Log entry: 1.35 bar
